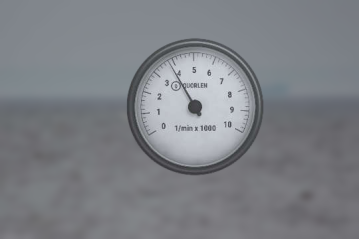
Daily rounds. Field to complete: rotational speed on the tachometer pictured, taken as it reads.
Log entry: 3800 rpm
